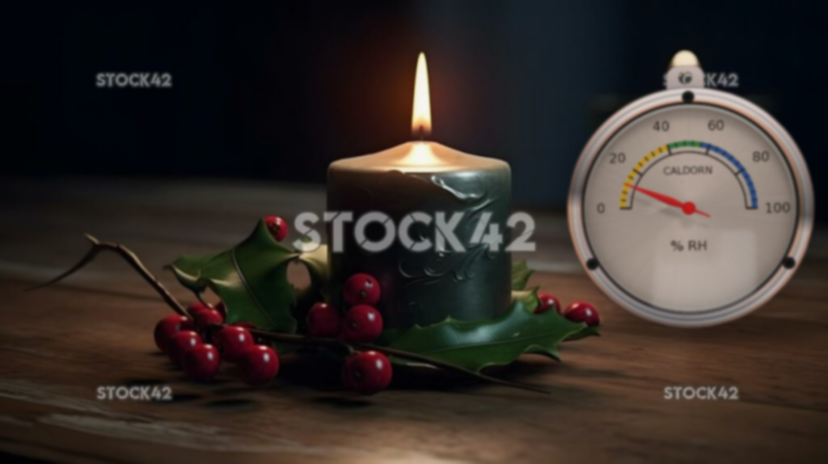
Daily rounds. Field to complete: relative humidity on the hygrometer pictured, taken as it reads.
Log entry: 12 %
